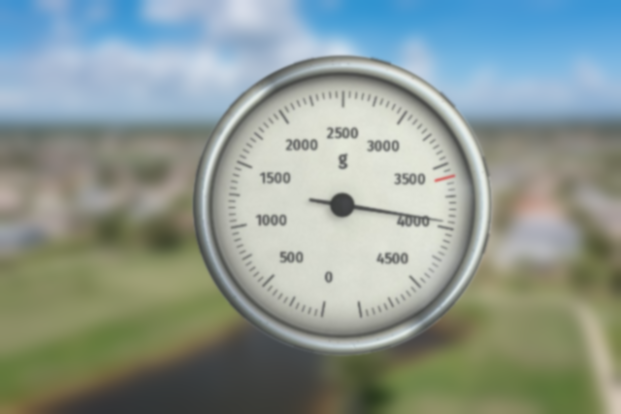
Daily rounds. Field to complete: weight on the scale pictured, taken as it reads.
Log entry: 3950 g
